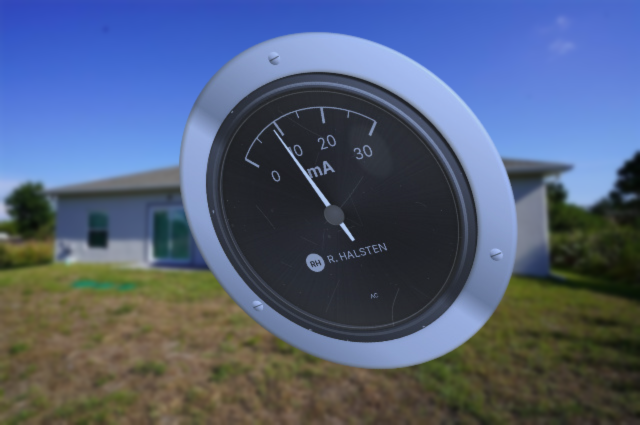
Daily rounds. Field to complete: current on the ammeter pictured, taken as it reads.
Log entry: 10 mA
